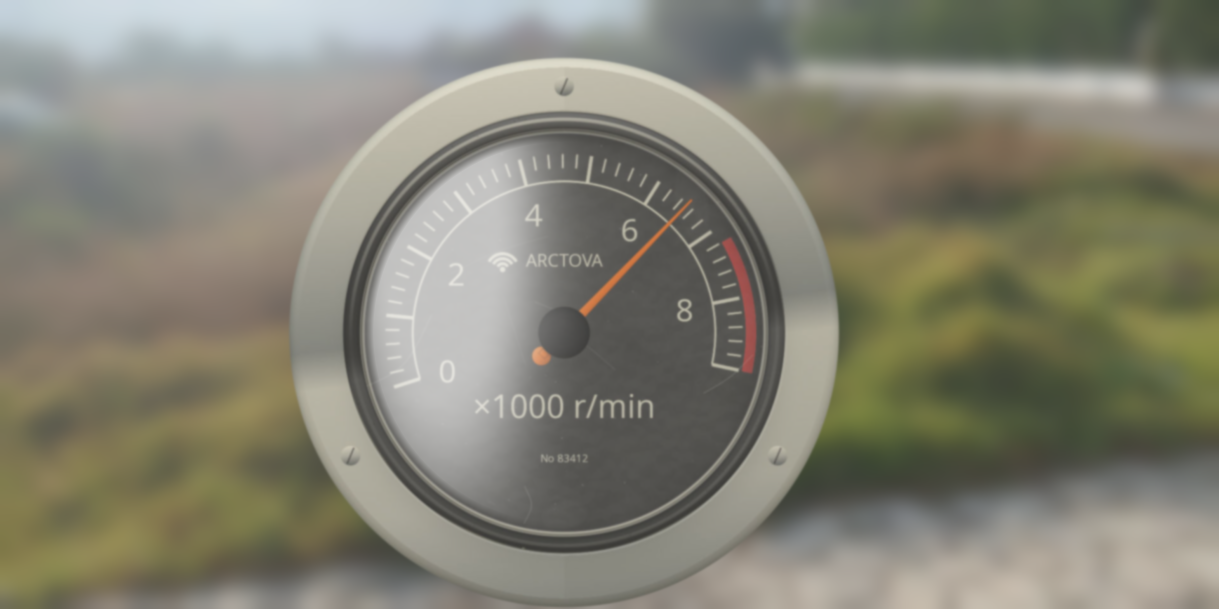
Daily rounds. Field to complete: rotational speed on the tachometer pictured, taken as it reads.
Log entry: 6500 rpm
